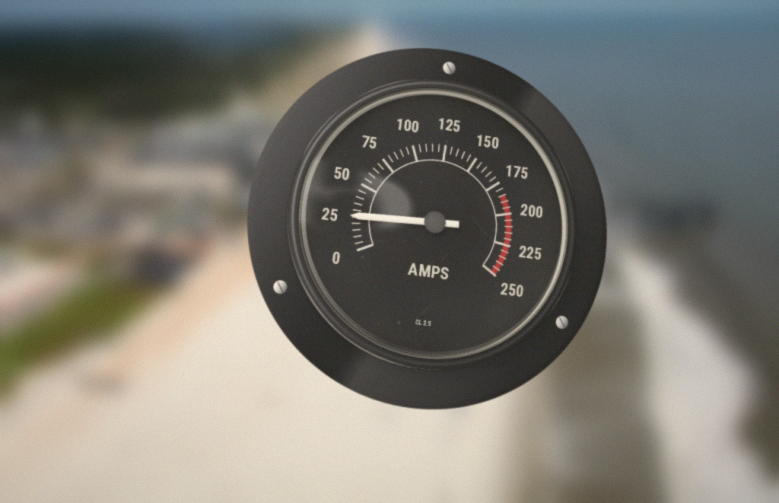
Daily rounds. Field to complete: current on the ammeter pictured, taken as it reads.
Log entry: 25 A
